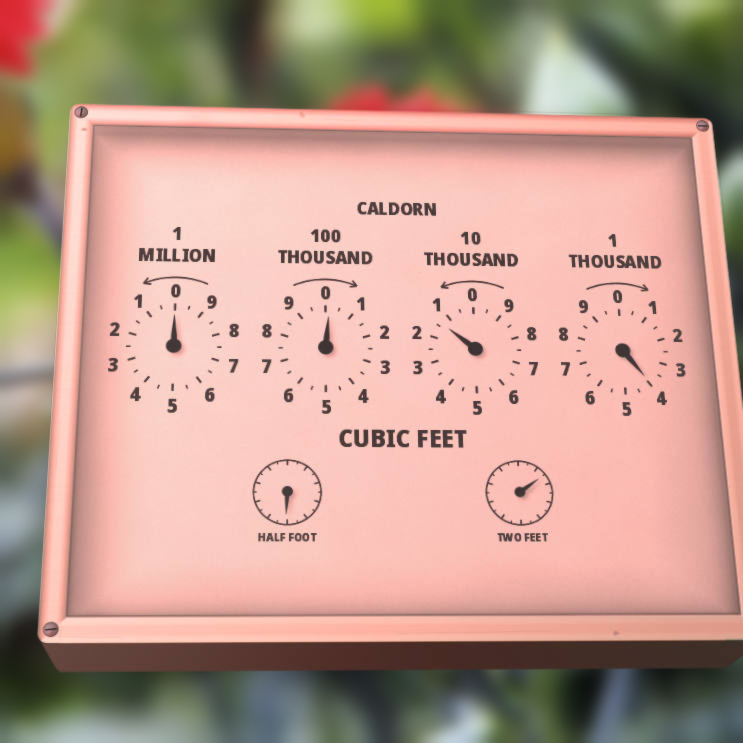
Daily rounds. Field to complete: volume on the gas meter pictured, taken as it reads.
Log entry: 1400 ft³
